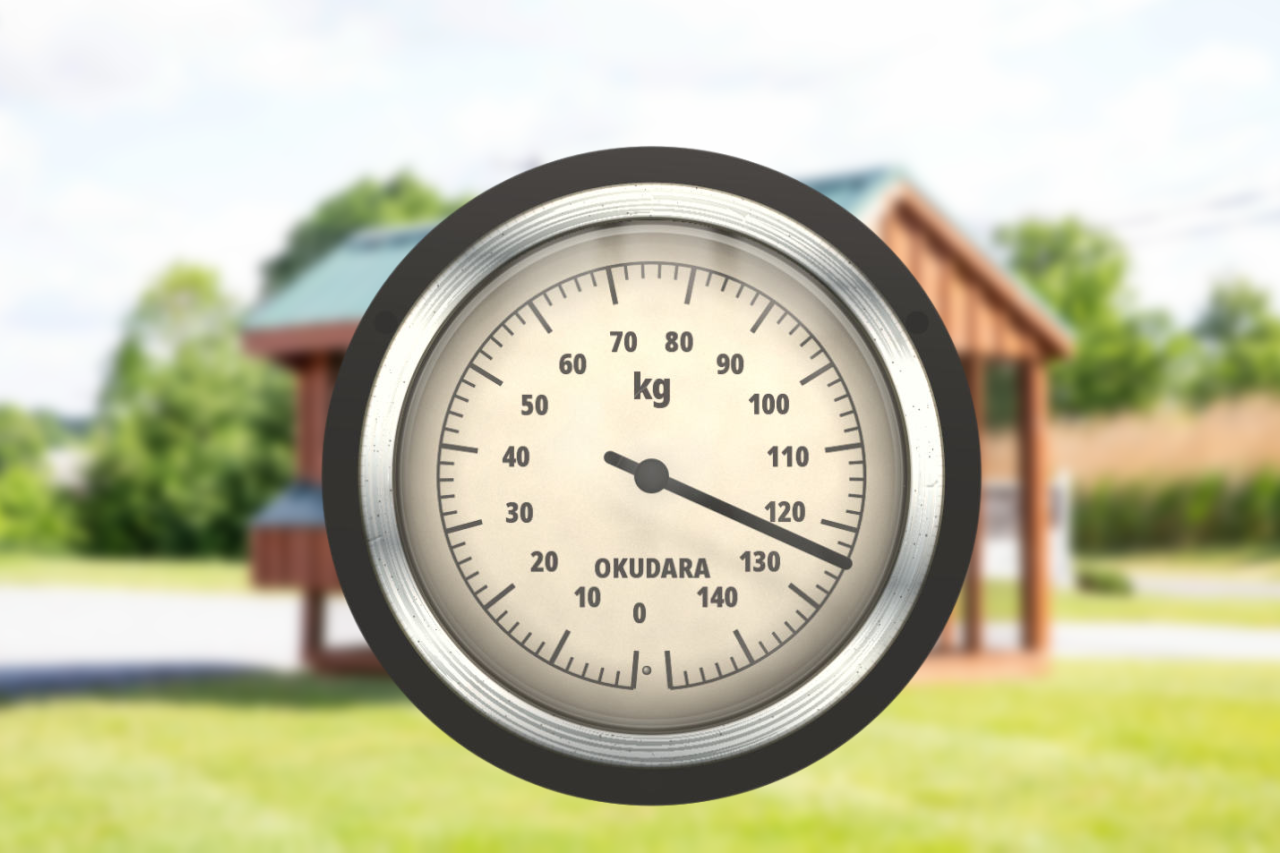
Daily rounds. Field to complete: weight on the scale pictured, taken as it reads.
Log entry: 124 kg
